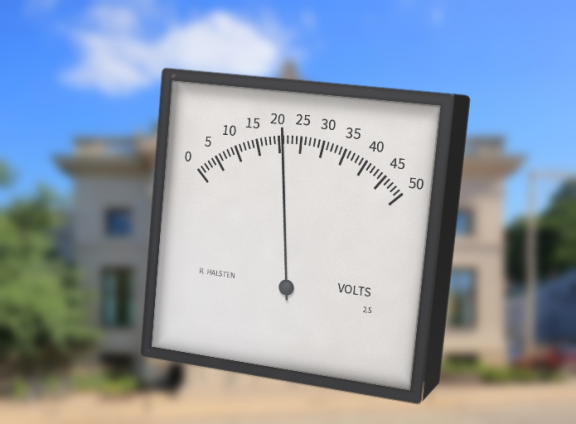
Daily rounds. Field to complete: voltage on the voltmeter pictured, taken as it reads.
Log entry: 21 V
